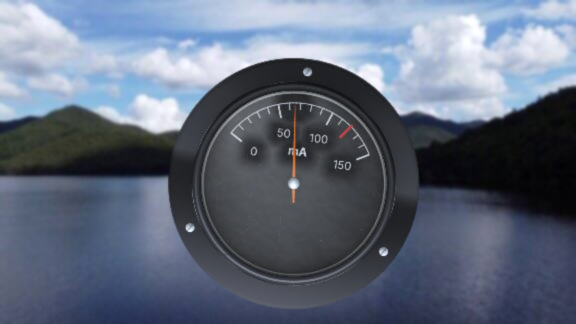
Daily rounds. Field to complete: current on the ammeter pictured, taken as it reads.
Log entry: 65 mA
